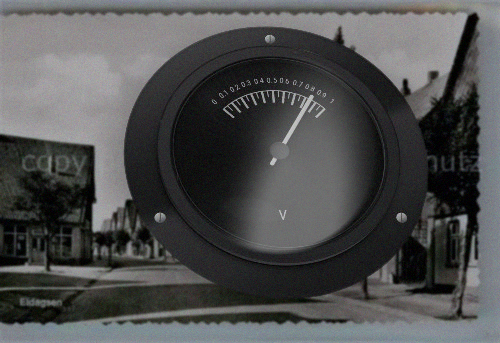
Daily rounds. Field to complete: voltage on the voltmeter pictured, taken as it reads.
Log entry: 0.85 V
